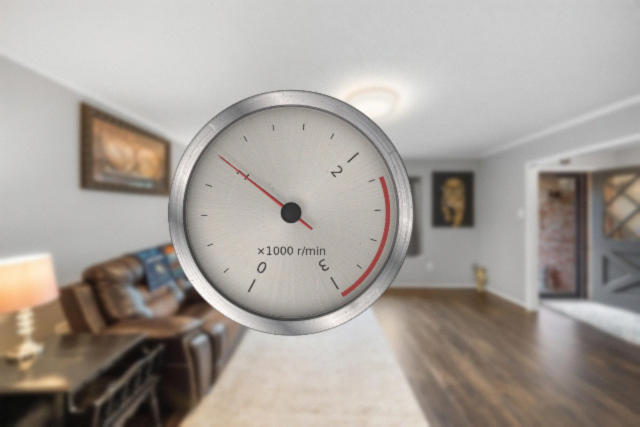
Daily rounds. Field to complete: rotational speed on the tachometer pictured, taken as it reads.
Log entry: 1000 rpm
